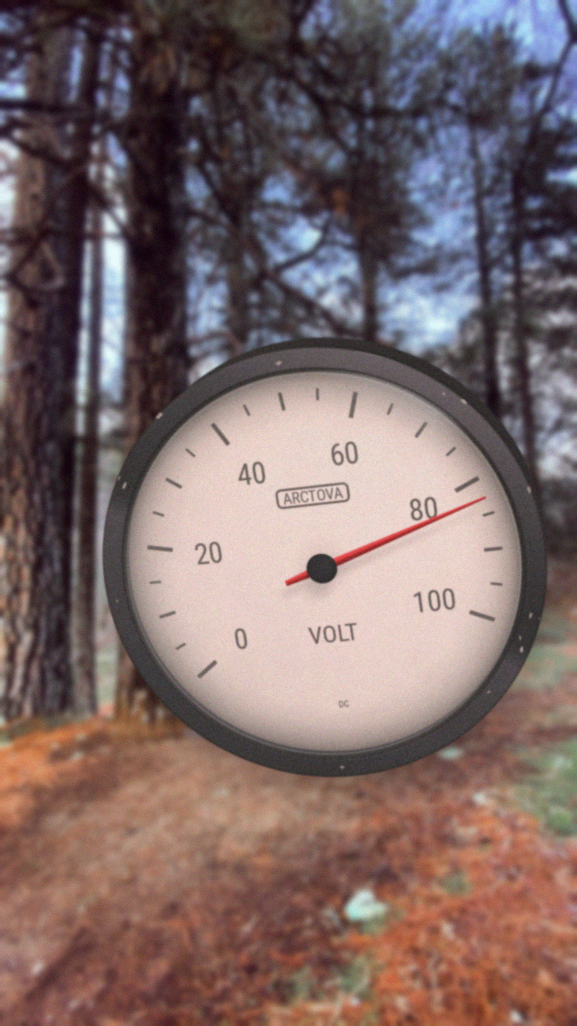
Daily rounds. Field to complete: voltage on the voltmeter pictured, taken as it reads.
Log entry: 82.5 V
